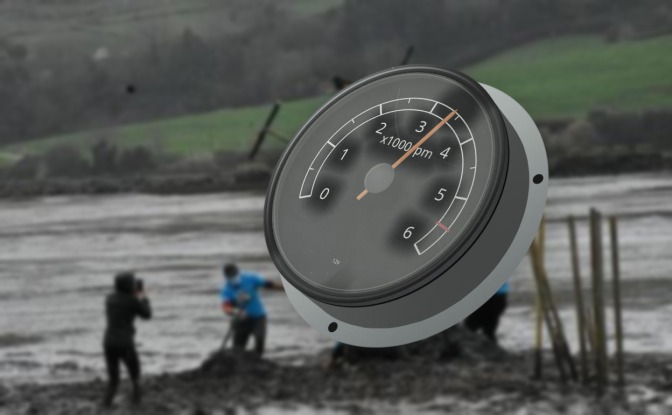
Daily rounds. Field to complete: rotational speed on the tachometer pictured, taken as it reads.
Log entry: 3500 rpm
